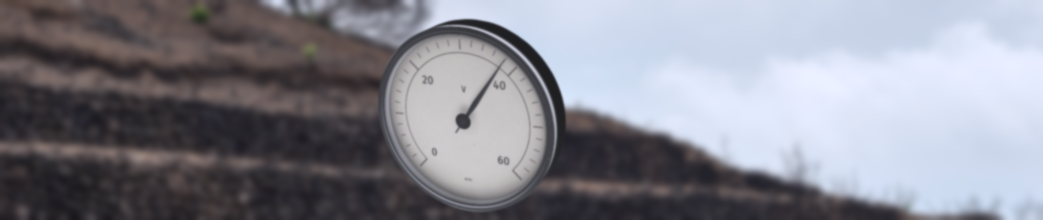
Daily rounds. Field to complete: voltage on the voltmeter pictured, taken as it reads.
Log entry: 38 V
